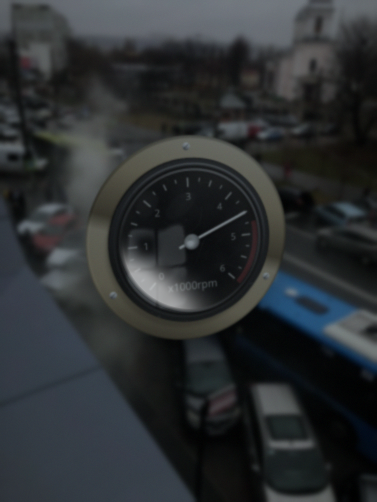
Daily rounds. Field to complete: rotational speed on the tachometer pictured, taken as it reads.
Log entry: 4500 rpm
